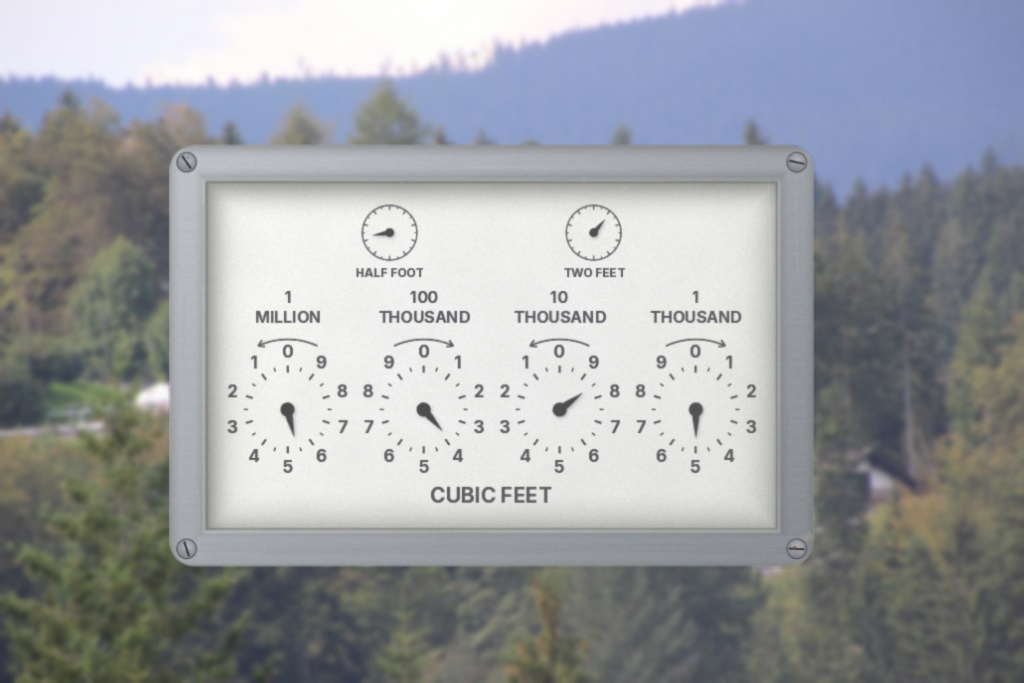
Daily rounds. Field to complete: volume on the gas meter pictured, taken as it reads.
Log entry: 538500 ft³
